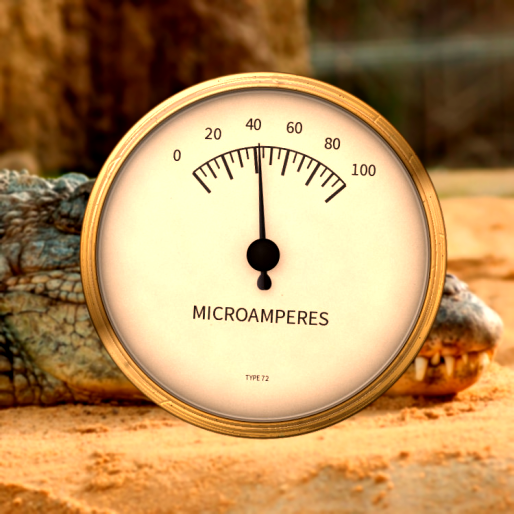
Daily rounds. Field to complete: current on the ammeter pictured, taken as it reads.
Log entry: 42.5 µA
